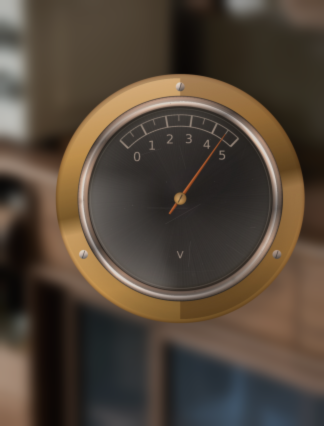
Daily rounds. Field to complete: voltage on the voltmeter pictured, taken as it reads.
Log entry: 4.5 V
